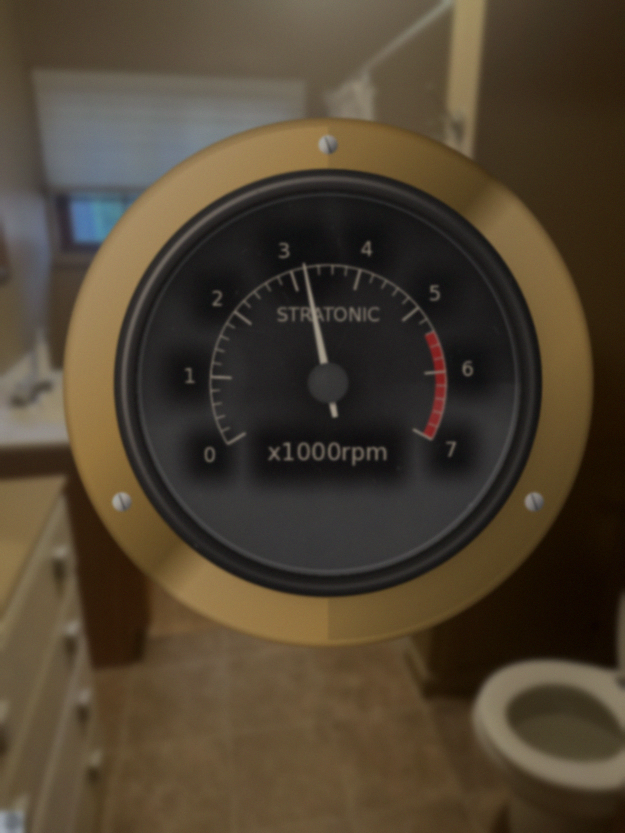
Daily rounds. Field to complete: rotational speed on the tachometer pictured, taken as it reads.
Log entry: 3200 rpm
